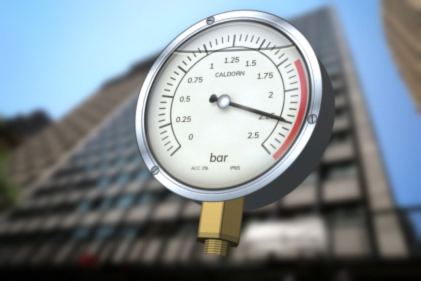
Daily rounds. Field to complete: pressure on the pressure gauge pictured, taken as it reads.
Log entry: 2.25 bar
